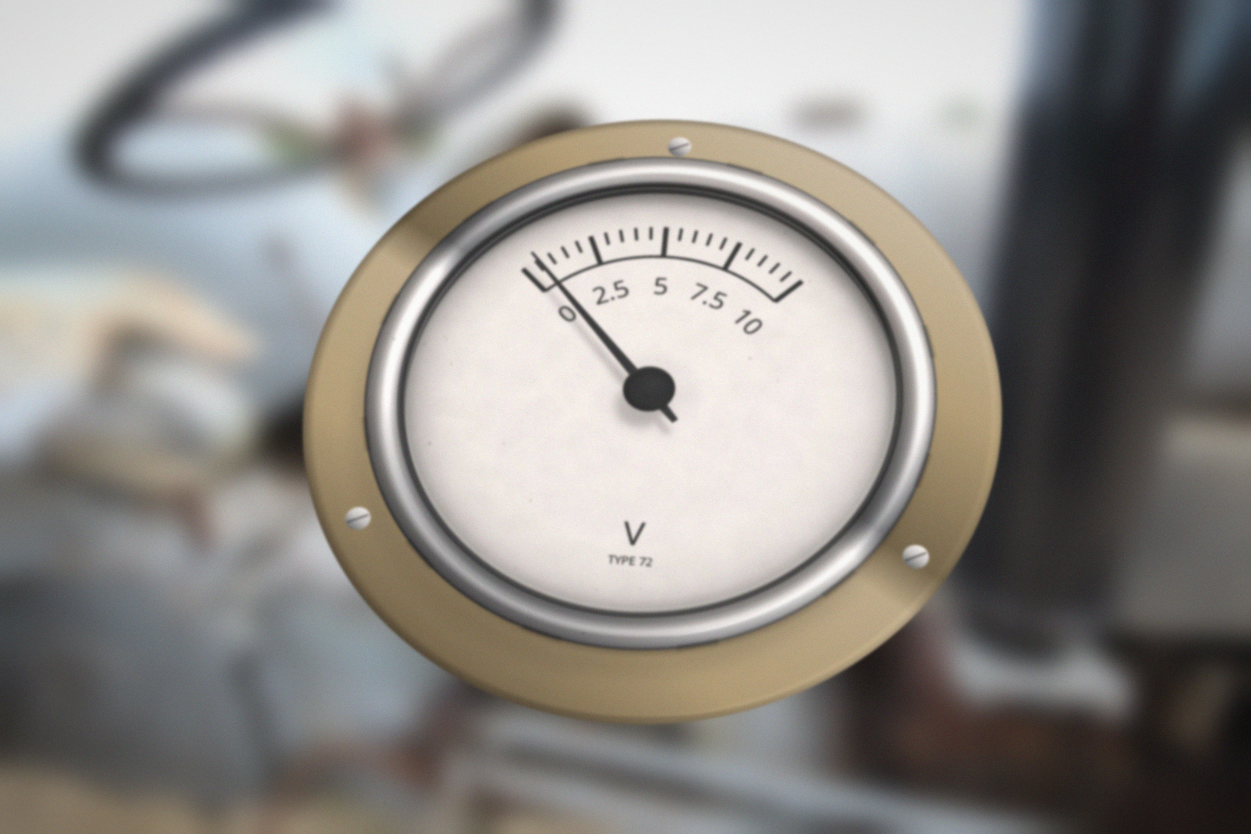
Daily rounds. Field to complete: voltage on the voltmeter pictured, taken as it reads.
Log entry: 0.5 V
